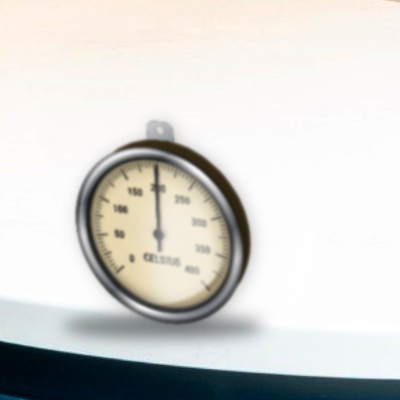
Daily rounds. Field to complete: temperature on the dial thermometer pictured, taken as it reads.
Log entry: 200 °C
